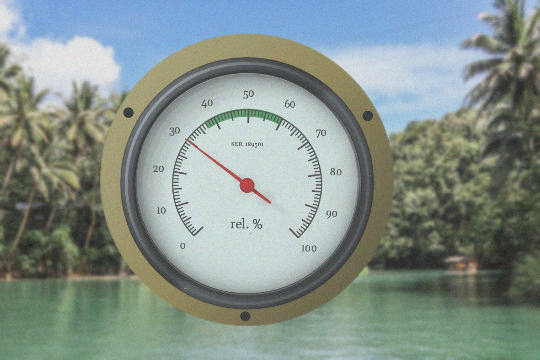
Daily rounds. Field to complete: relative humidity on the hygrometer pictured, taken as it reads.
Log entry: 30 %
